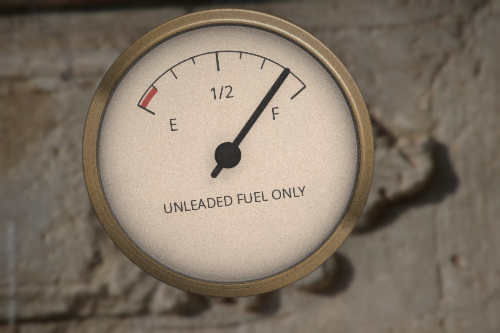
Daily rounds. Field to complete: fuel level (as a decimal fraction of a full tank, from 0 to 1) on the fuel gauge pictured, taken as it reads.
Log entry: 0.875
